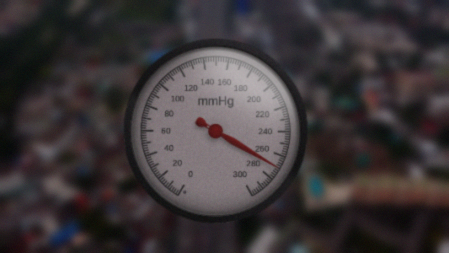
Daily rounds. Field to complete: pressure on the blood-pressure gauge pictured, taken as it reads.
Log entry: 270 mmHg
